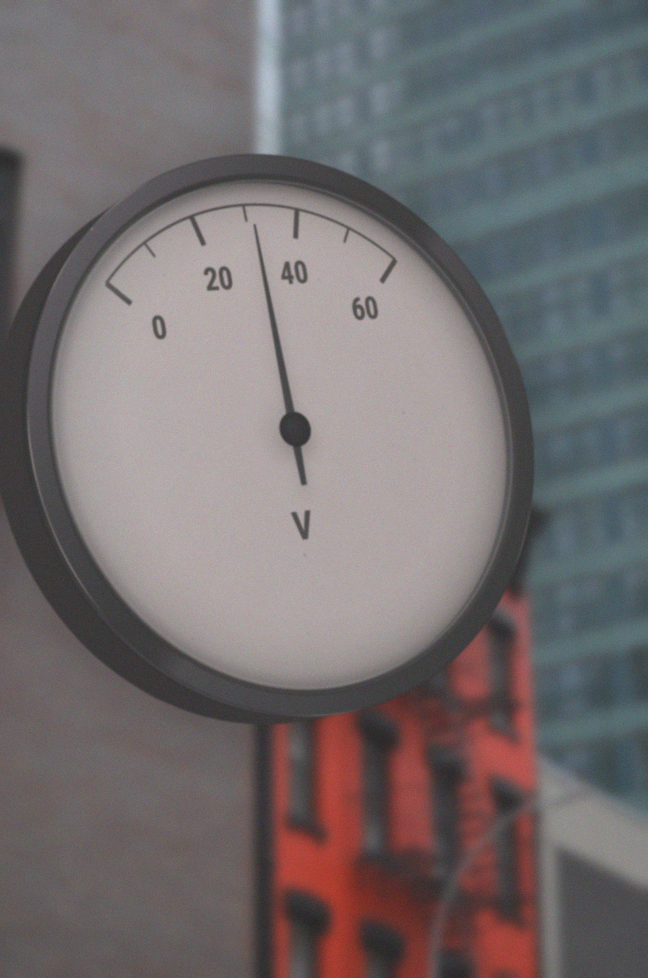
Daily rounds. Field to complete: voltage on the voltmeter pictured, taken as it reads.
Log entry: 30 V
